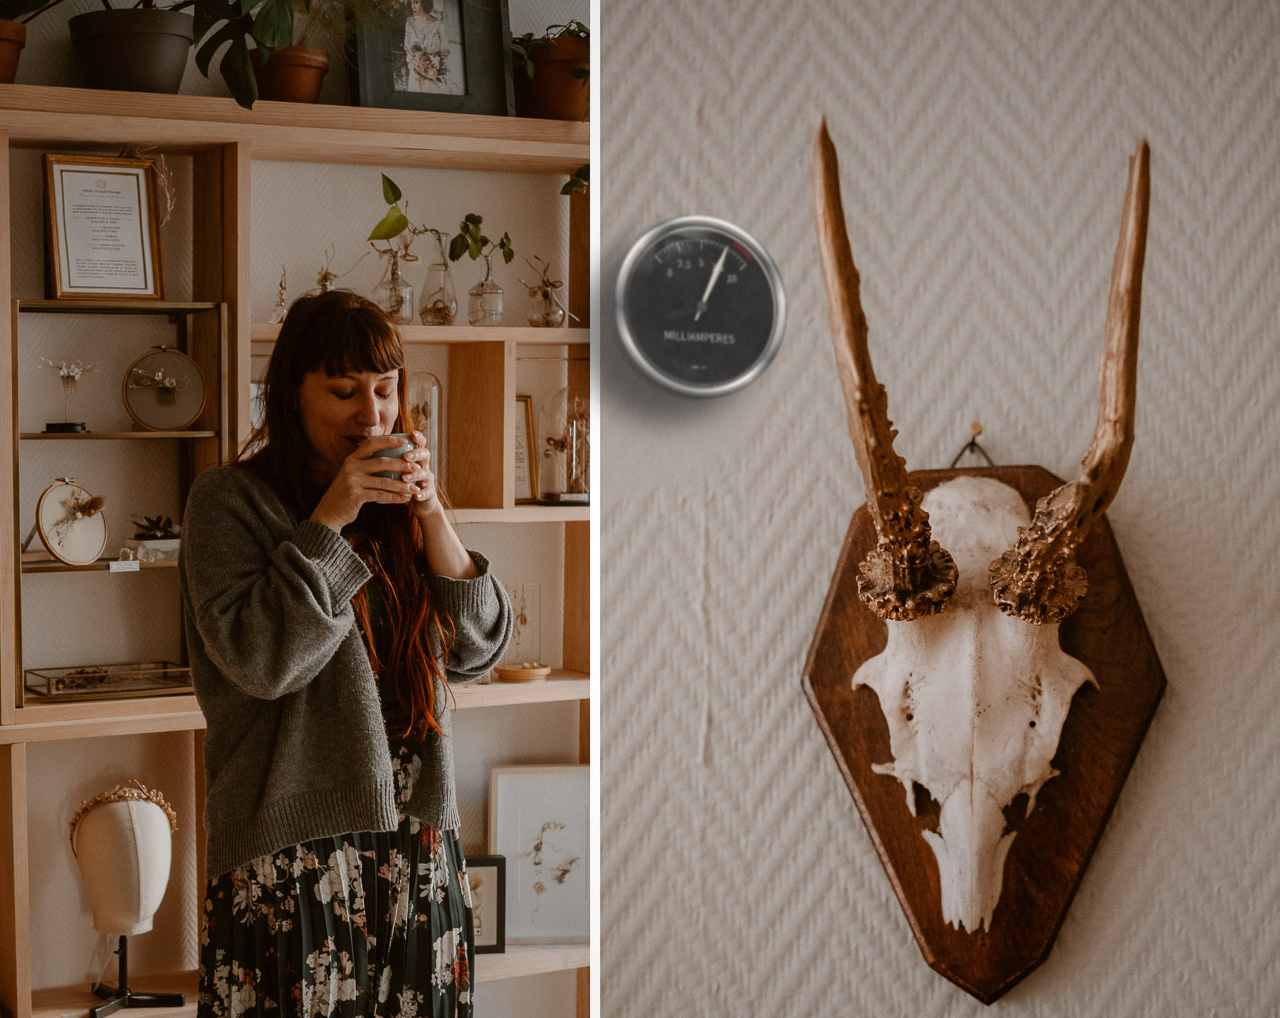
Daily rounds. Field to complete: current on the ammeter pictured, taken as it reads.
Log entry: 7.5 mA
